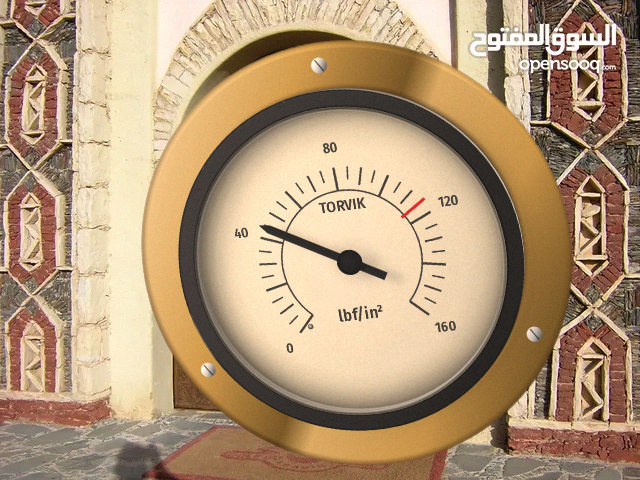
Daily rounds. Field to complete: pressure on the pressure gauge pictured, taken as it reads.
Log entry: 45 psi
